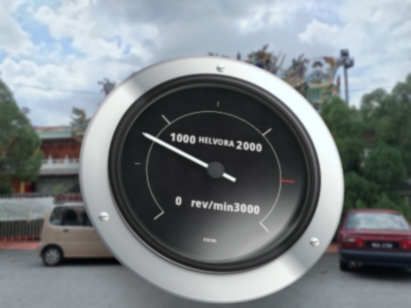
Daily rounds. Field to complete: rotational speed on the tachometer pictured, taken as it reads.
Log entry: 750 rpm
